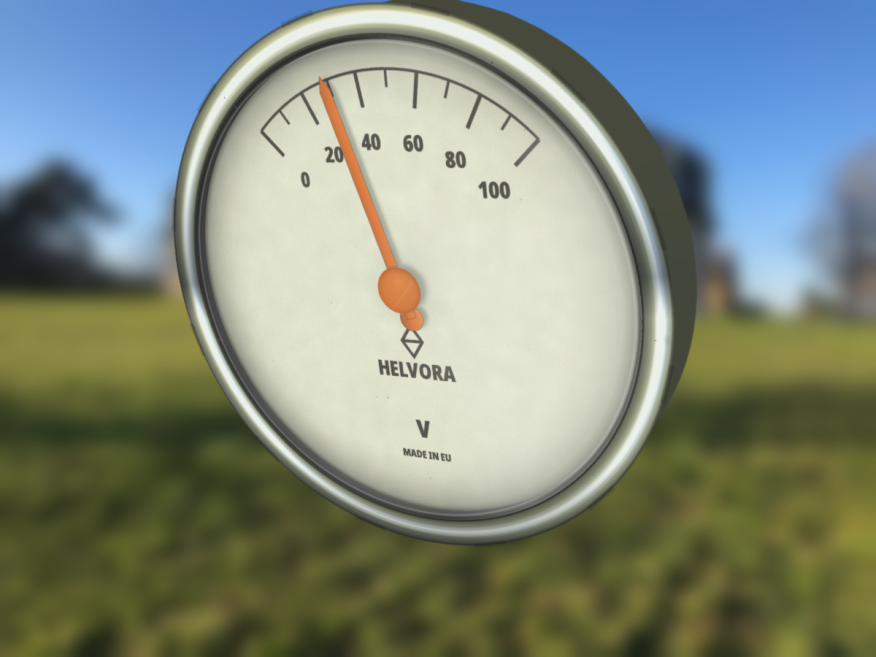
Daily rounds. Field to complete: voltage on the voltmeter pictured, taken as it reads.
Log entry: 30 V
